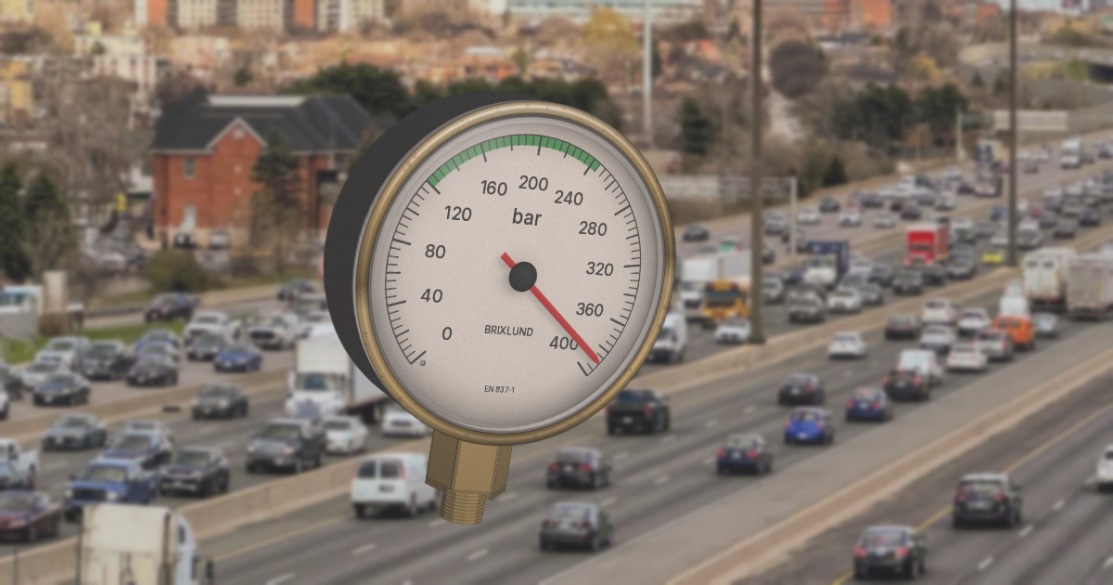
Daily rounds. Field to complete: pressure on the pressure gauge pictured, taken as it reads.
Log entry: 390 bar
